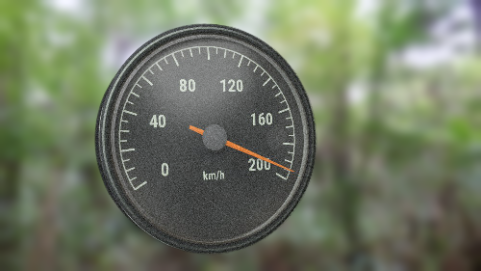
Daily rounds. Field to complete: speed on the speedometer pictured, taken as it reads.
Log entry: 195 km/h
